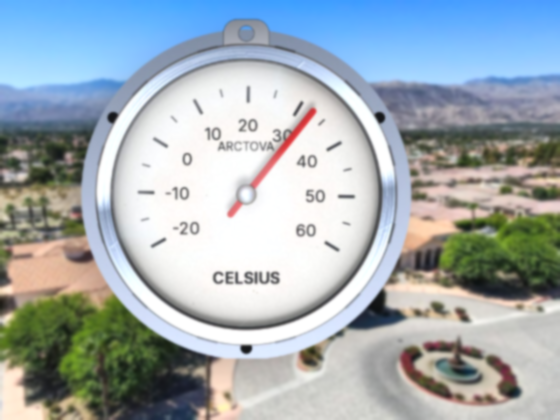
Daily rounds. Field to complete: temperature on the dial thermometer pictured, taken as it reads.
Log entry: 32.5 °C
